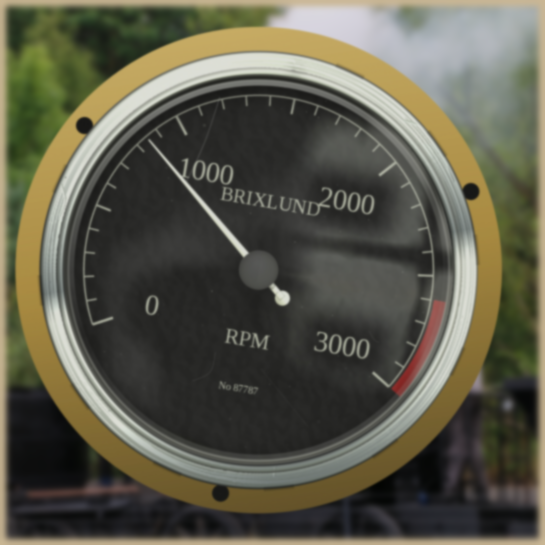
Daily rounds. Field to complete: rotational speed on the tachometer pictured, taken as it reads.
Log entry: 850 rpm
